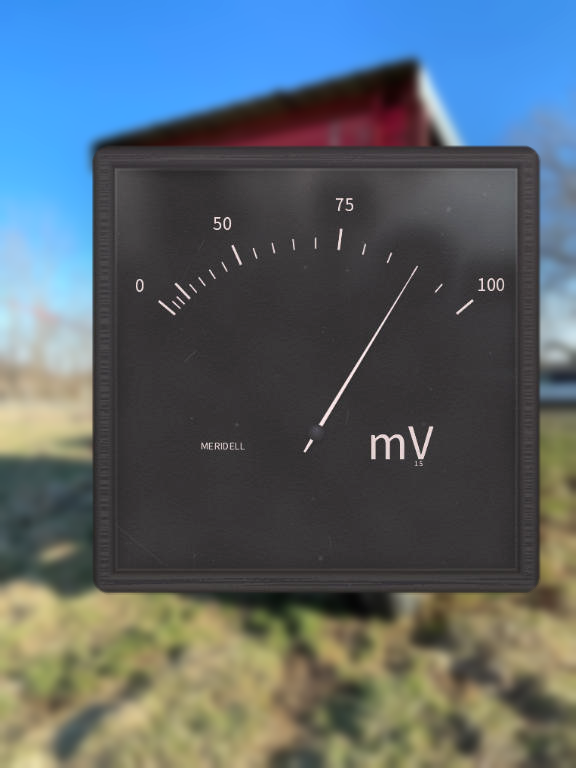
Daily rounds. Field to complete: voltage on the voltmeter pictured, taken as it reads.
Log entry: 90 mV
